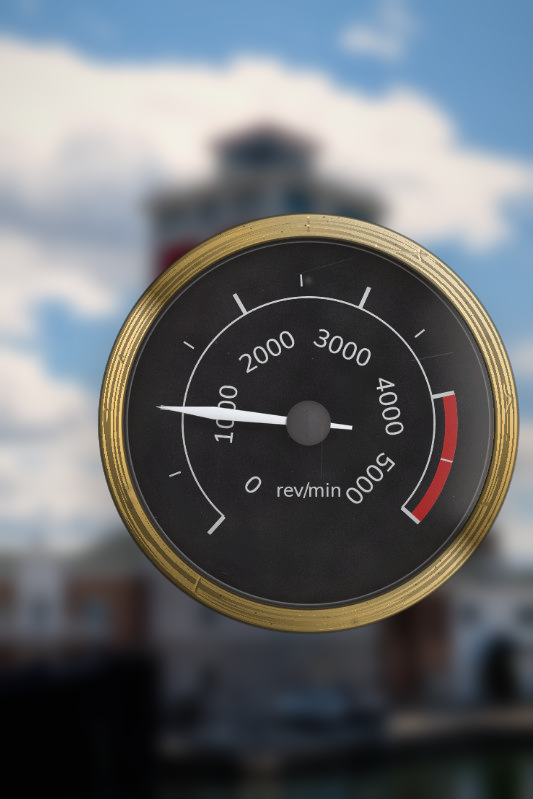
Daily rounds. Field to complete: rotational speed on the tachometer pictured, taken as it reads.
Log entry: 1000 rpm
